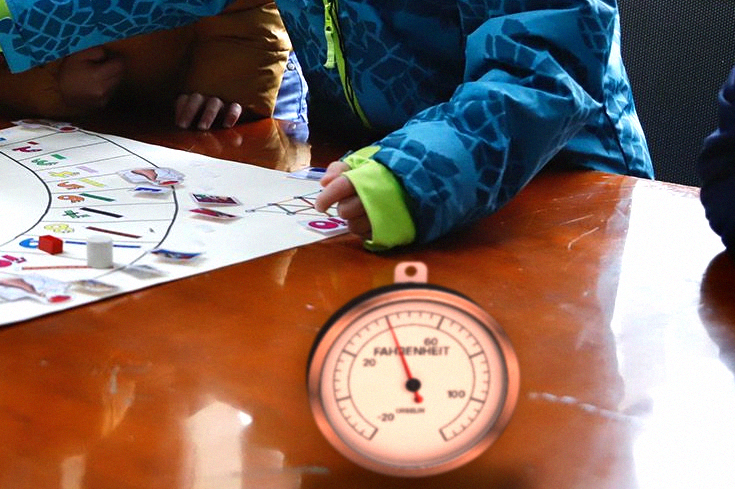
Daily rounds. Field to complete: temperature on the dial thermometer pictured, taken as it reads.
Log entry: 40 °F
